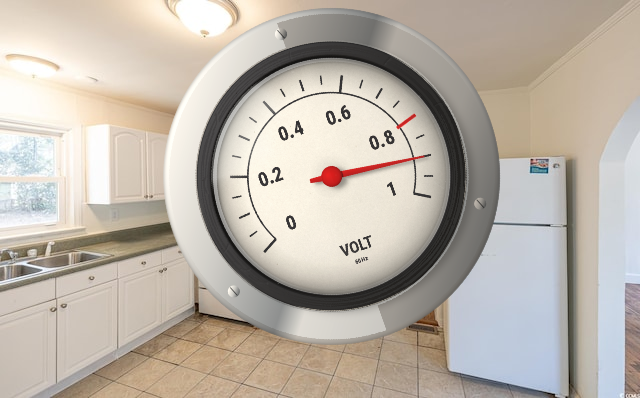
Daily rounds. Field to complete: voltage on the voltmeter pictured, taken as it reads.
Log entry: 0.9 V
